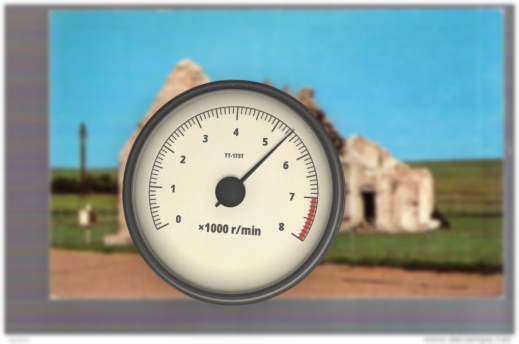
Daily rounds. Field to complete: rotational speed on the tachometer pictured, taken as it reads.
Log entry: 5400 rpm
